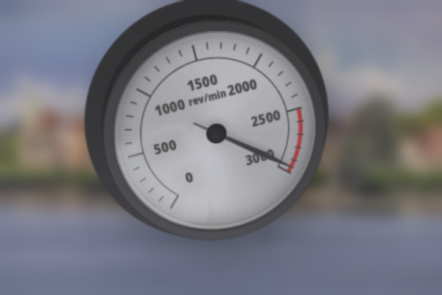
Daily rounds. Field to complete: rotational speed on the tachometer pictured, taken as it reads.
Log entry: 2950 rpm
